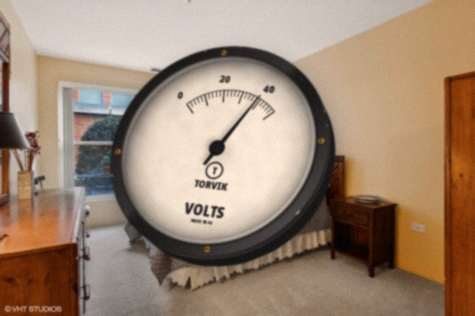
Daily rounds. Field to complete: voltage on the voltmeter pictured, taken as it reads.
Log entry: 40 V
